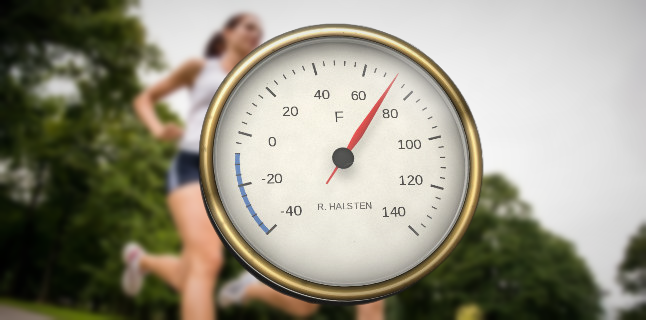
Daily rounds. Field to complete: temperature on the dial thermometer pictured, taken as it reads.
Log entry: 72 °F
